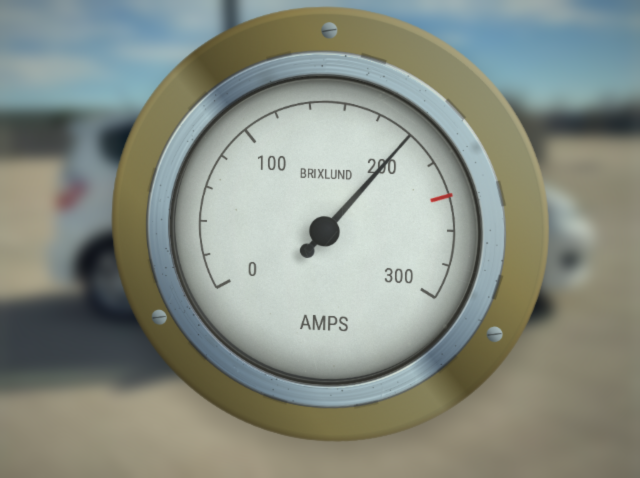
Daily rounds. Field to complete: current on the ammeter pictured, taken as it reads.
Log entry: 200 A
